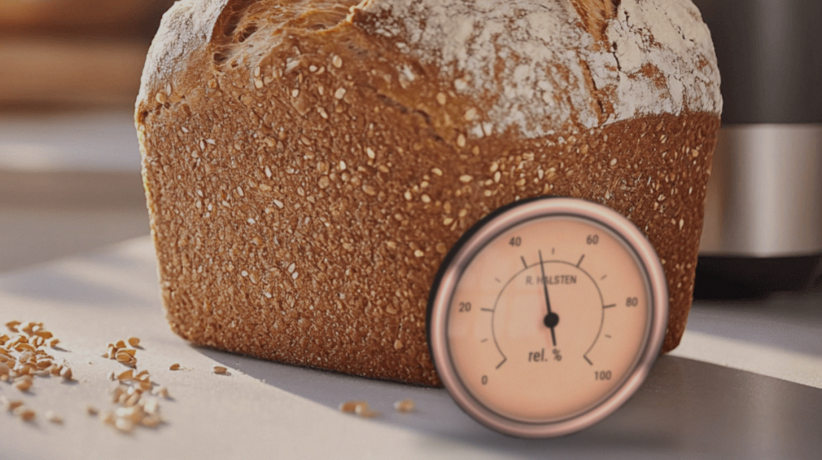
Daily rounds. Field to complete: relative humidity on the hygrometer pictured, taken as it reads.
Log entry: 45 %
